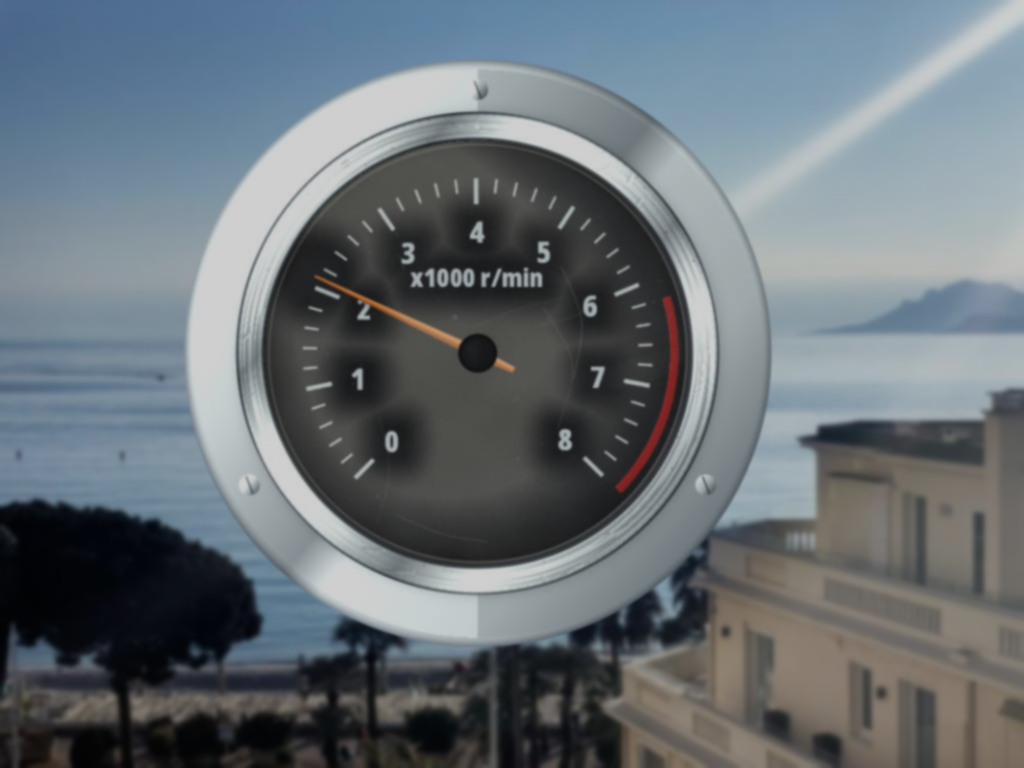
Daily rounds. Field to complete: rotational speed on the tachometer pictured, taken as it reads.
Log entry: 2100 rpm
